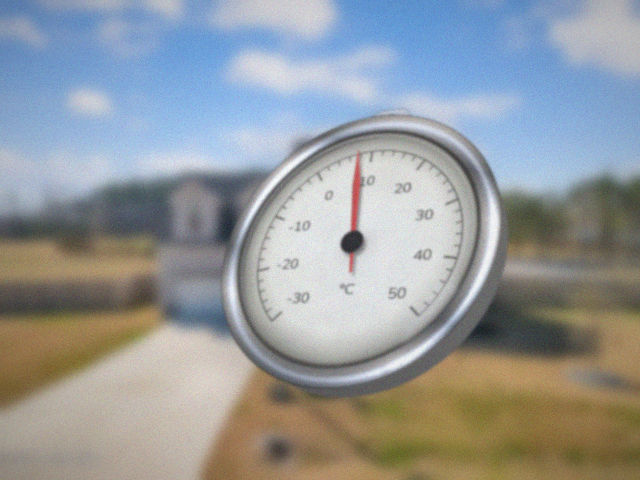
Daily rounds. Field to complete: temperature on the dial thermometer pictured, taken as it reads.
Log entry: 8 °C
